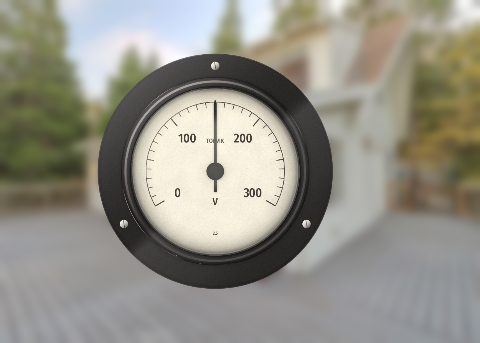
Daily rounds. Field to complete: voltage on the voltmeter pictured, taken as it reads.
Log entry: 150 V
